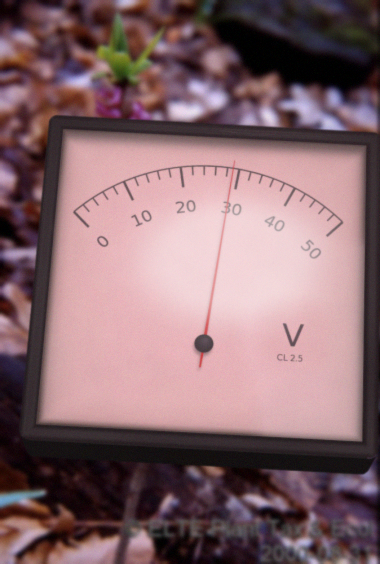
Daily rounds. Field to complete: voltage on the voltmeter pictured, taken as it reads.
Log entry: 29 V
